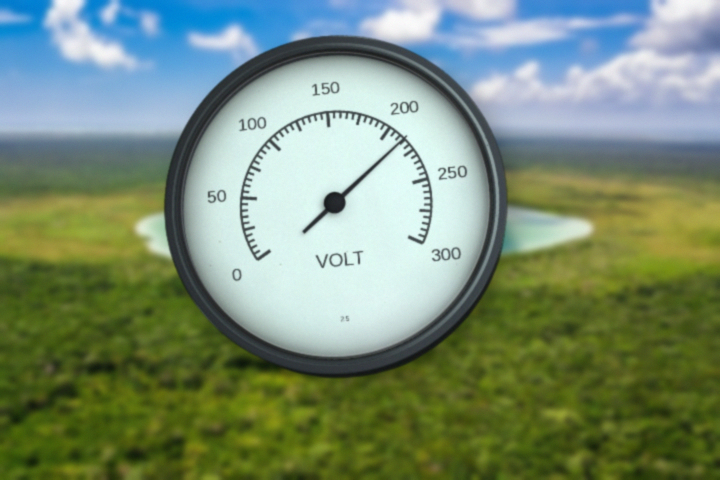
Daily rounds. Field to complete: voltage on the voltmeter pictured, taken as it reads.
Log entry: 215 V
